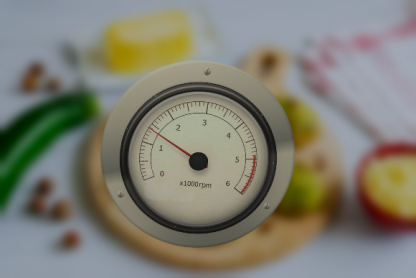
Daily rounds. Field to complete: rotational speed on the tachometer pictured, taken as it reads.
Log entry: 1400 rpm
